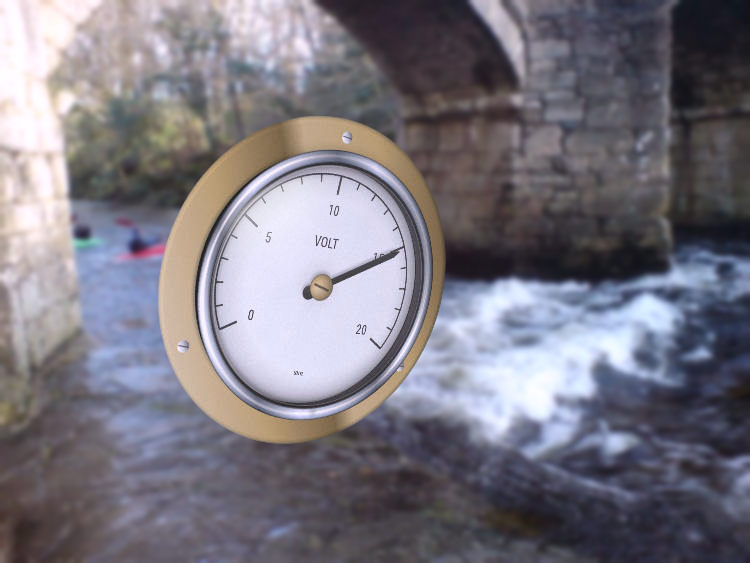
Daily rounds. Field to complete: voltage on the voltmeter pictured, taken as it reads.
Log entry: 15 V
